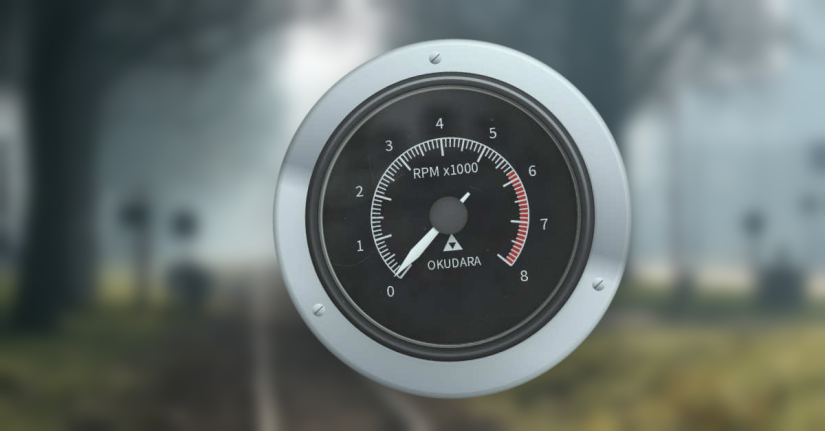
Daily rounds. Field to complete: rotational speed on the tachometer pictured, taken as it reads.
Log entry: 100 rpm
